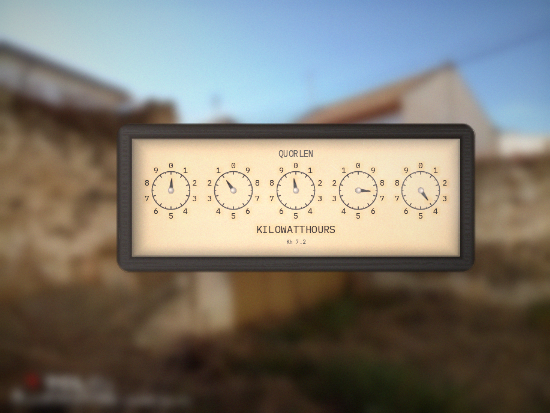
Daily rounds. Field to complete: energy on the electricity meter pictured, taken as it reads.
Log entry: 974 kWh
